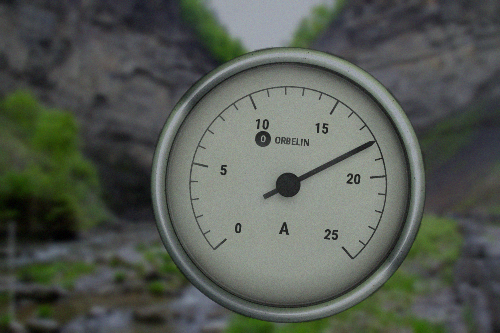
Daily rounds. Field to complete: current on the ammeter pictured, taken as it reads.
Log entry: 18 A
